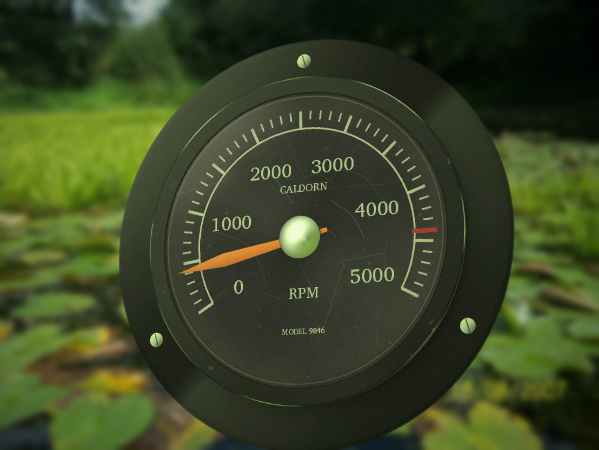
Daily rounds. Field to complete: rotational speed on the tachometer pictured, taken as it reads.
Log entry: 400 rpm
